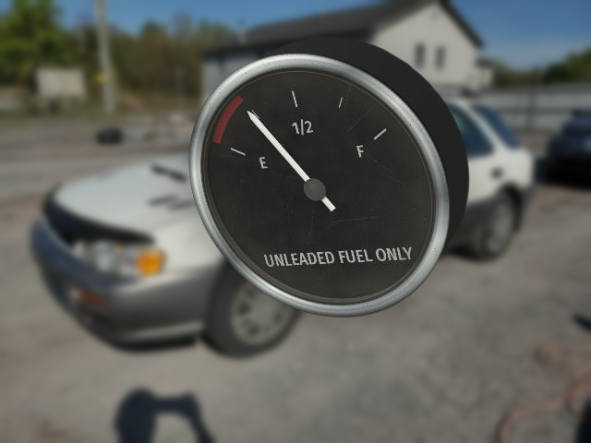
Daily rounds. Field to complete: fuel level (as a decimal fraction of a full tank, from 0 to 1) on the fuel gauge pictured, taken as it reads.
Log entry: 0.25
